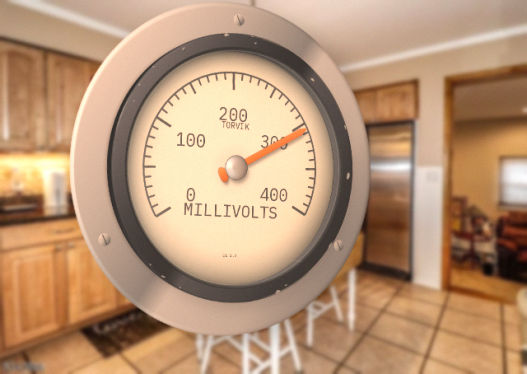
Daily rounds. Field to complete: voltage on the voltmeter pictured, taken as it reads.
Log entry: 305 mV
